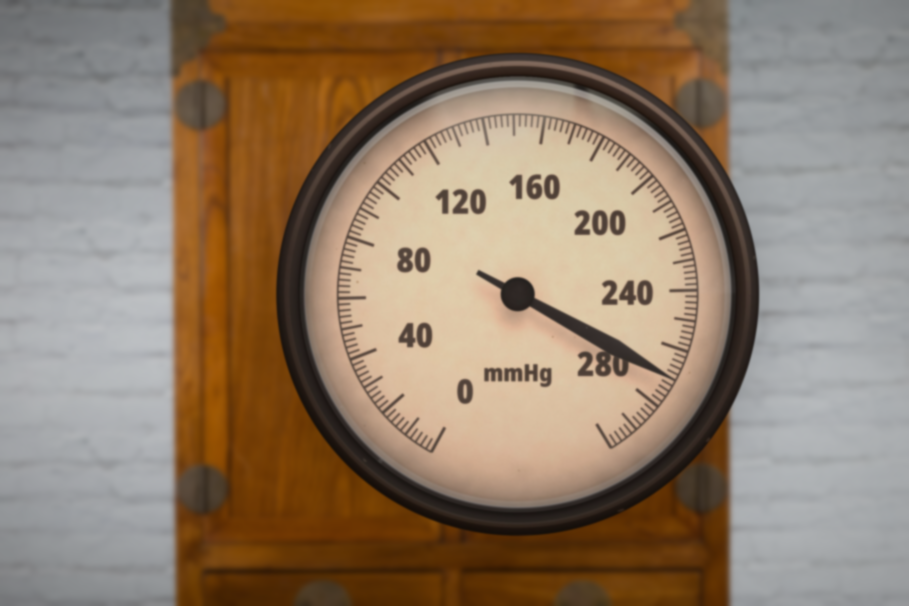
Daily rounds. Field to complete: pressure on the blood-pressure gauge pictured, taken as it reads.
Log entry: 270 mmHg
